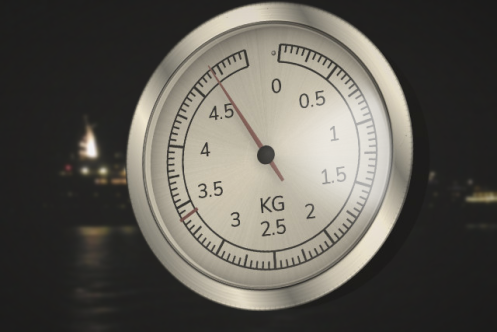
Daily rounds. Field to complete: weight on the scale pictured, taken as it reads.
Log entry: 4.7 kg
